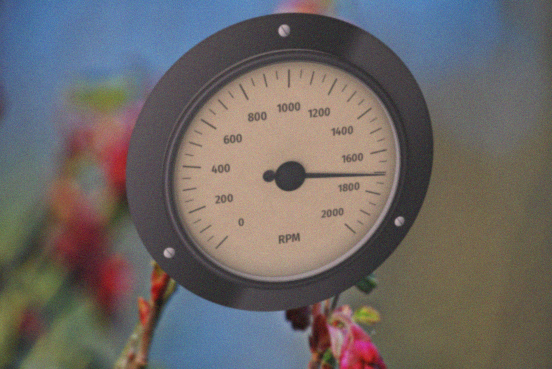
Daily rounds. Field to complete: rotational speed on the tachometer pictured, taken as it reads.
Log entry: 1700 rpm
